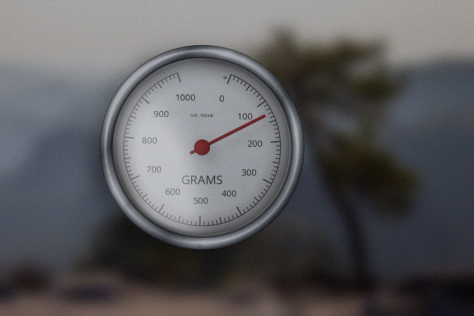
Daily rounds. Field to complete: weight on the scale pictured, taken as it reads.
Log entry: 130 g
